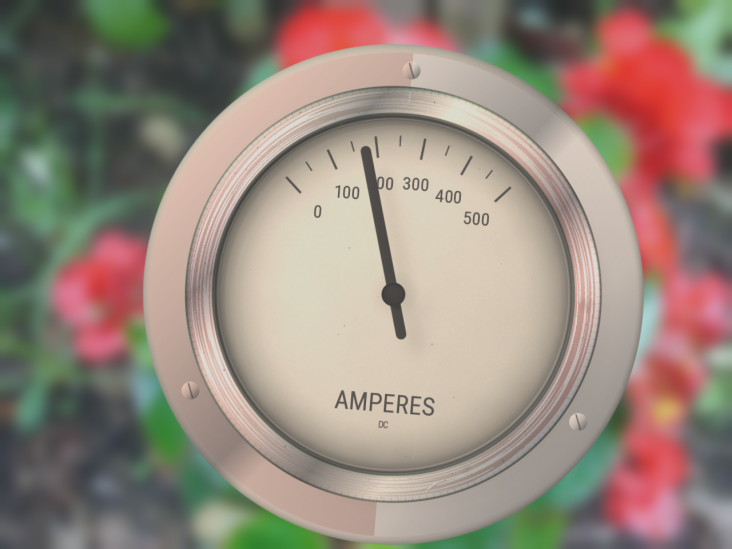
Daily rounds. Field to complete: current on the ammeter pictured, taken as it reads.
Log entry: 175 A
